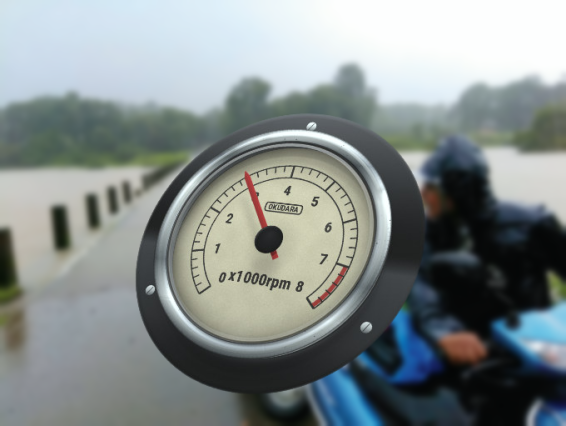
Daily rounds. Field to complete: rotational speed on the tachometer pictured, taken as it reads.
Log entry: 3000 rpm
